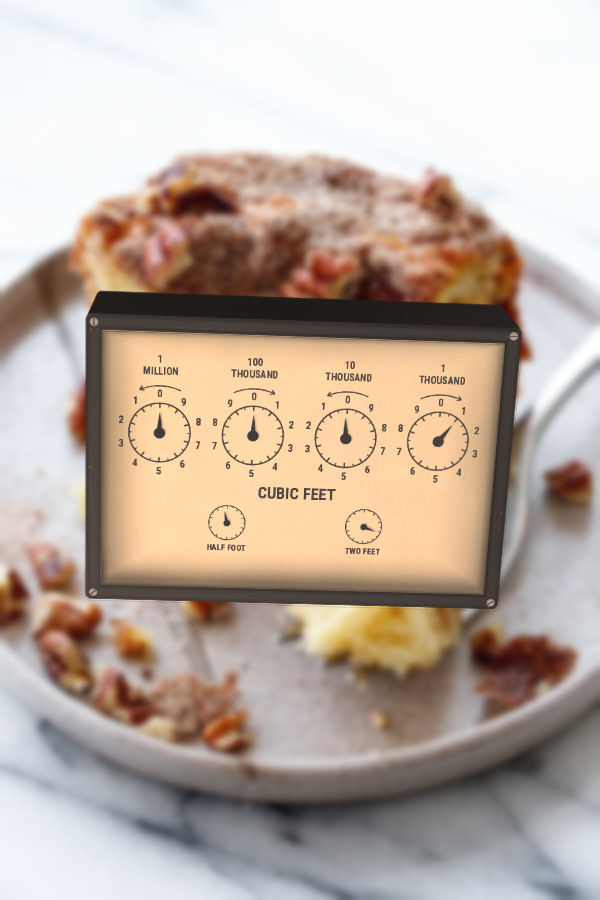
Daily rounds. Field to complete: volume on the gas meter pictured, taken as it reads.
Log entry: 100 ft³
